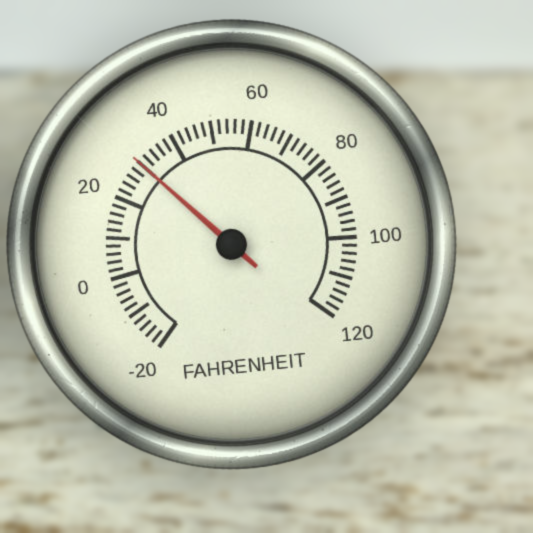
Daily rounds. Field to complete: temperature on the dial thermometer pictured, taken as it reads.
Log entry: 30 °F
